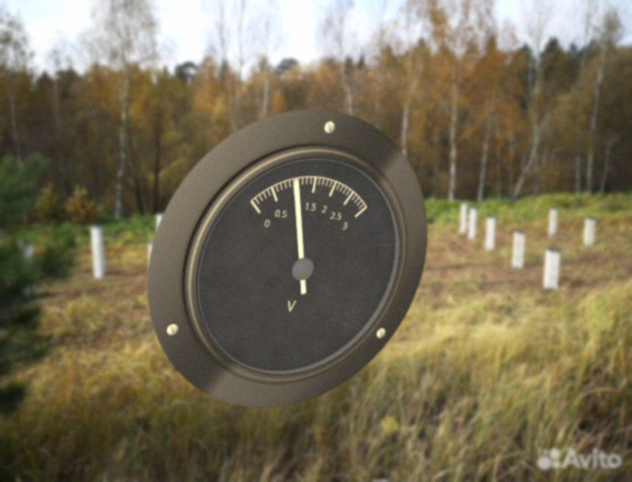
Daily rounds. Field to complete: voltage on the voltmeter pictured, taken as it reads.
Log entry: 1 V
